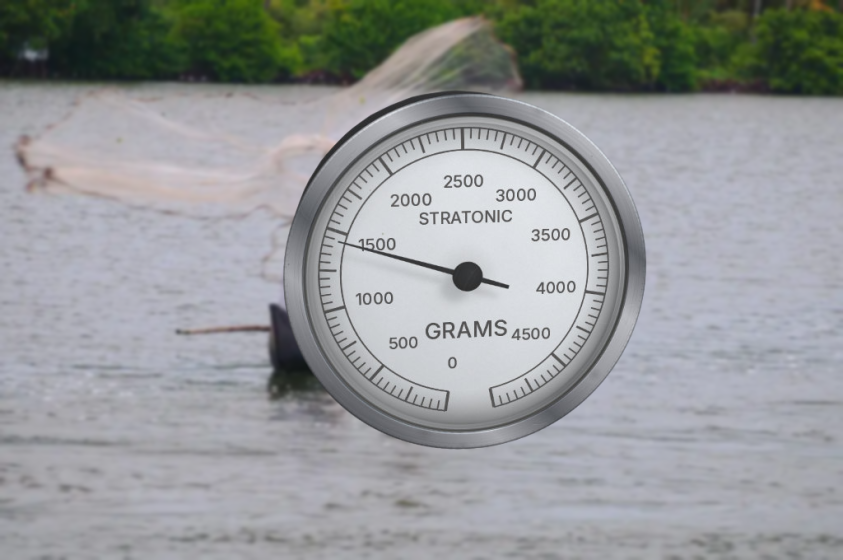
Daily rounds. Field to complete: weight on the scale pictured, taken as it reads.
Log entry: 1450 g
